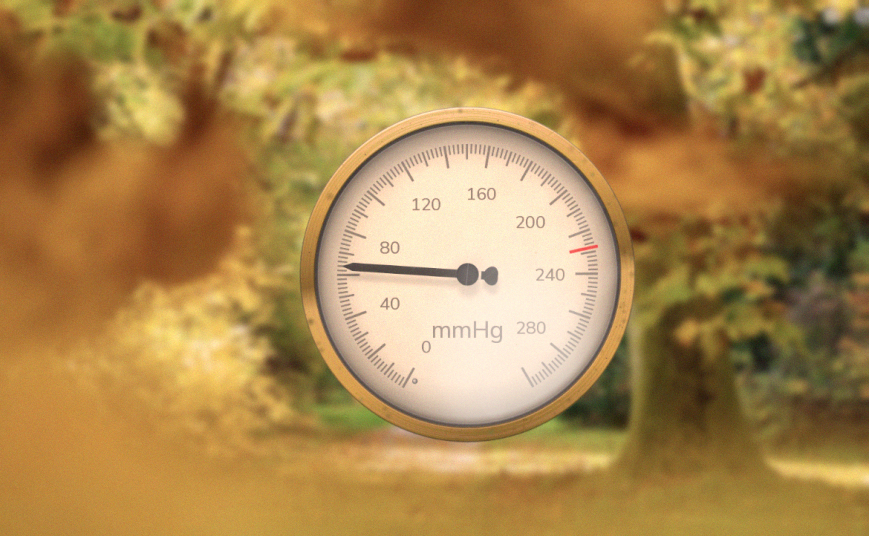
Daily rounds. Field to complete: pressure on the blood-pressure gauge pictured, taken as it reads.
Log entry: 64 mmHg
